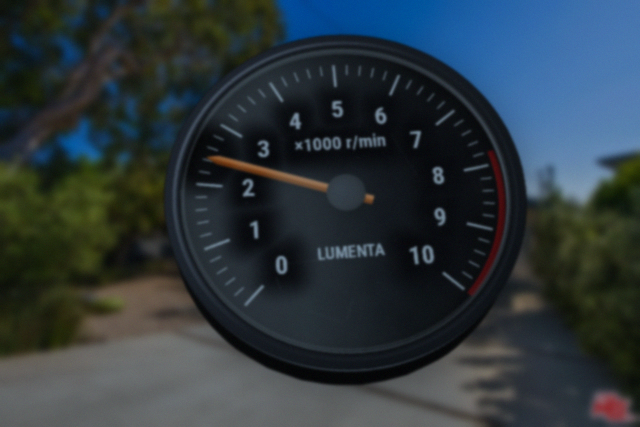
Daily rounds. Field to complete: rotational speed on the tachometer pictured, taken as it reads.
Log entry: 2400 rpm
